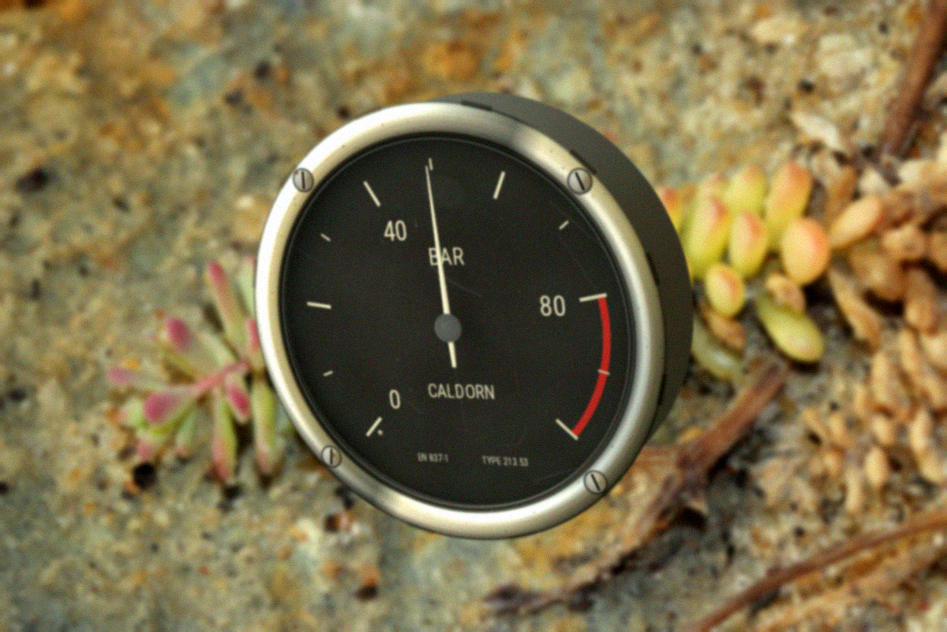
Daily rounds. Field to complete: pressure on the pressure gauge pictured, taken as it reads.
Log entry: 50 bar
